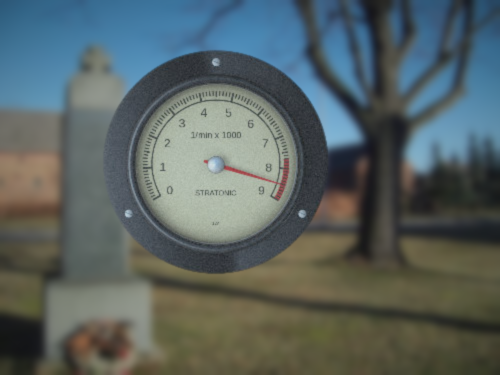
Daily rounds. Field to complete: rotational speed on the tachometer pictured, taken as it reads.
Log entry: 8500 rpm
